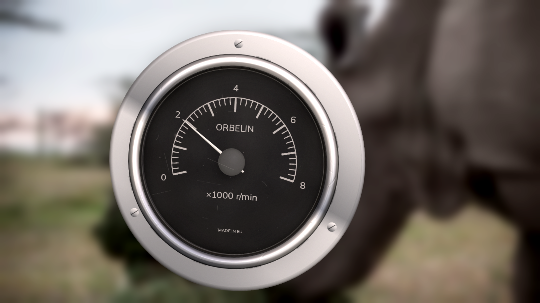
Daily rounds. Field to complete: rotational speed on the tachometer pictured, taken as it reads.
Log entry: 2000 rpm
